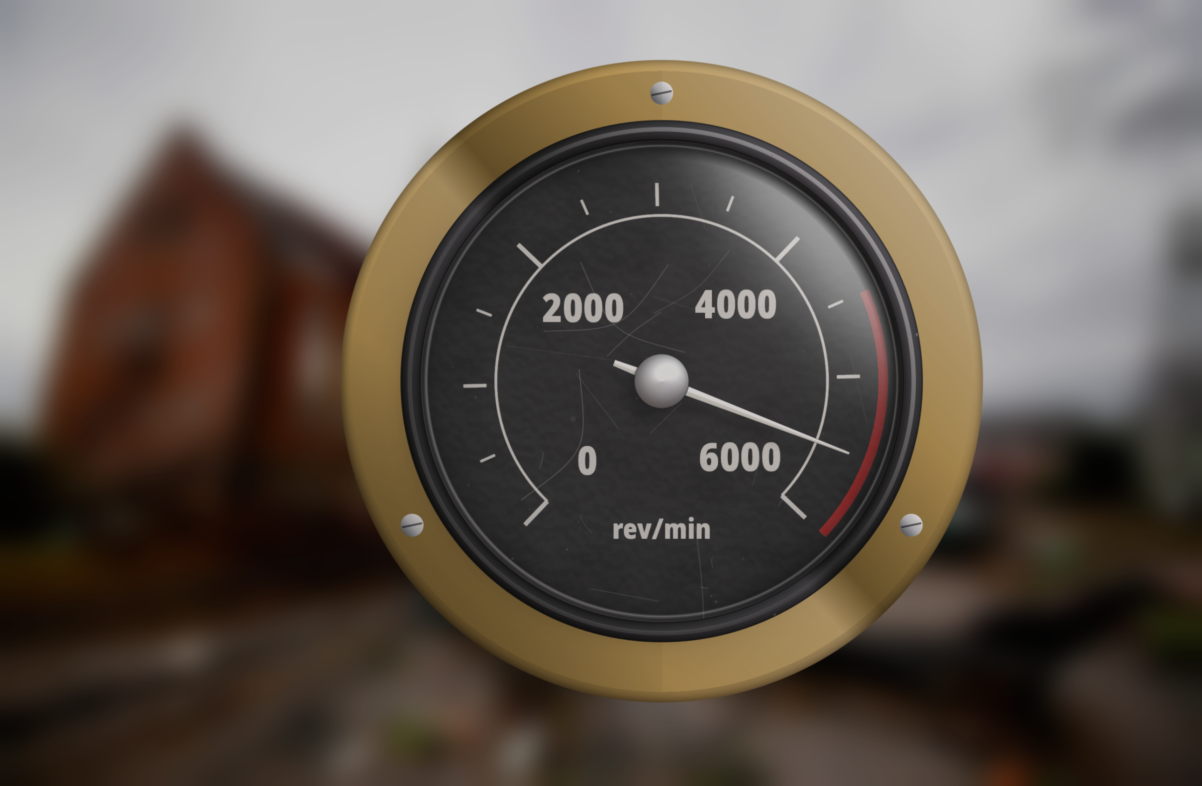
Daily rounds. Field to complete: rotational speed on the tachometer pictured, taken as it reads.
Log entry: 5500 rpm
